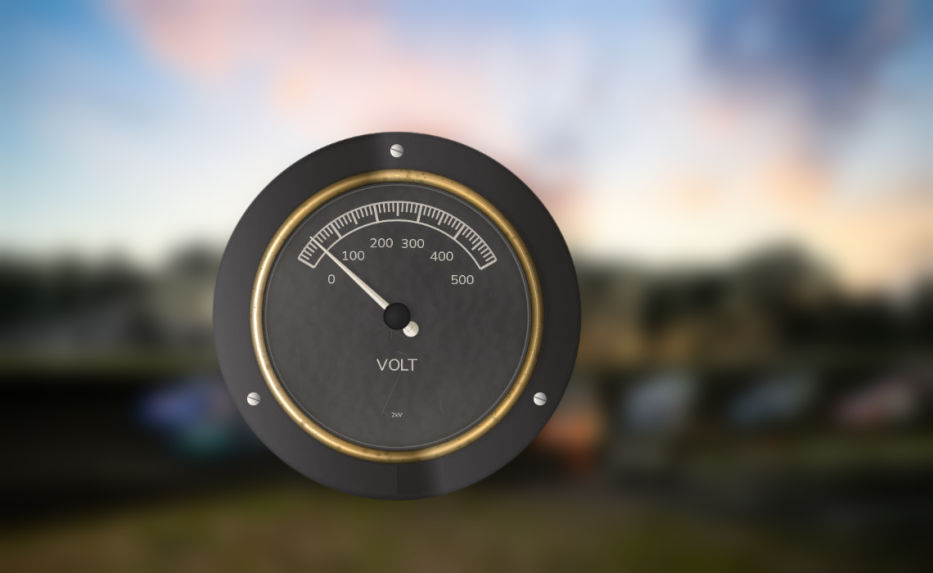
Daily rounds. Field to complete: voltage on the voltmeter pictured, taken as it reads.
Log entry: 50 V
